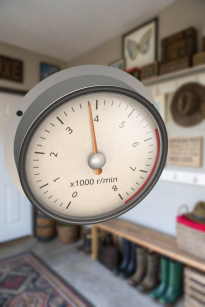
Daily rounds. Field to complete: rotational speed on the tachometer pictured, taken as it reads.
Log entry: 3800 rpm
